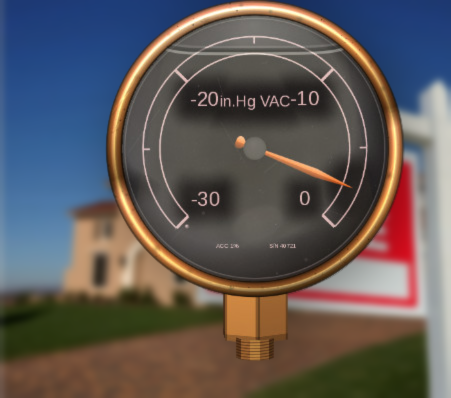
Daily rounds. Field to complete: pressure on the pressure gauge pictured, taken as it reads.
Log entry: -2.5 inHg
